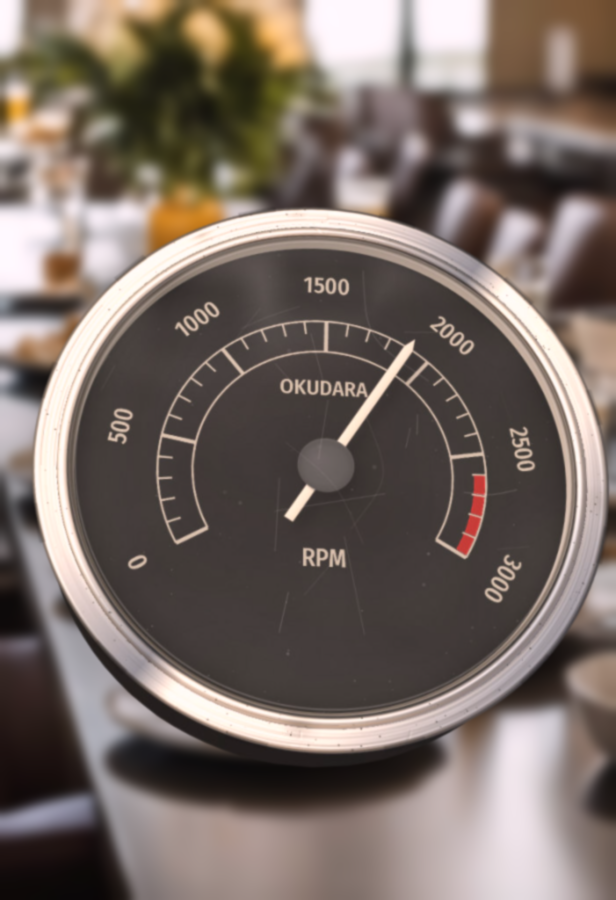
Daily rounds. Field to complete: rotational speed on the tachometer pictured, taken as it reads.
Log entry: 1900 rpm
